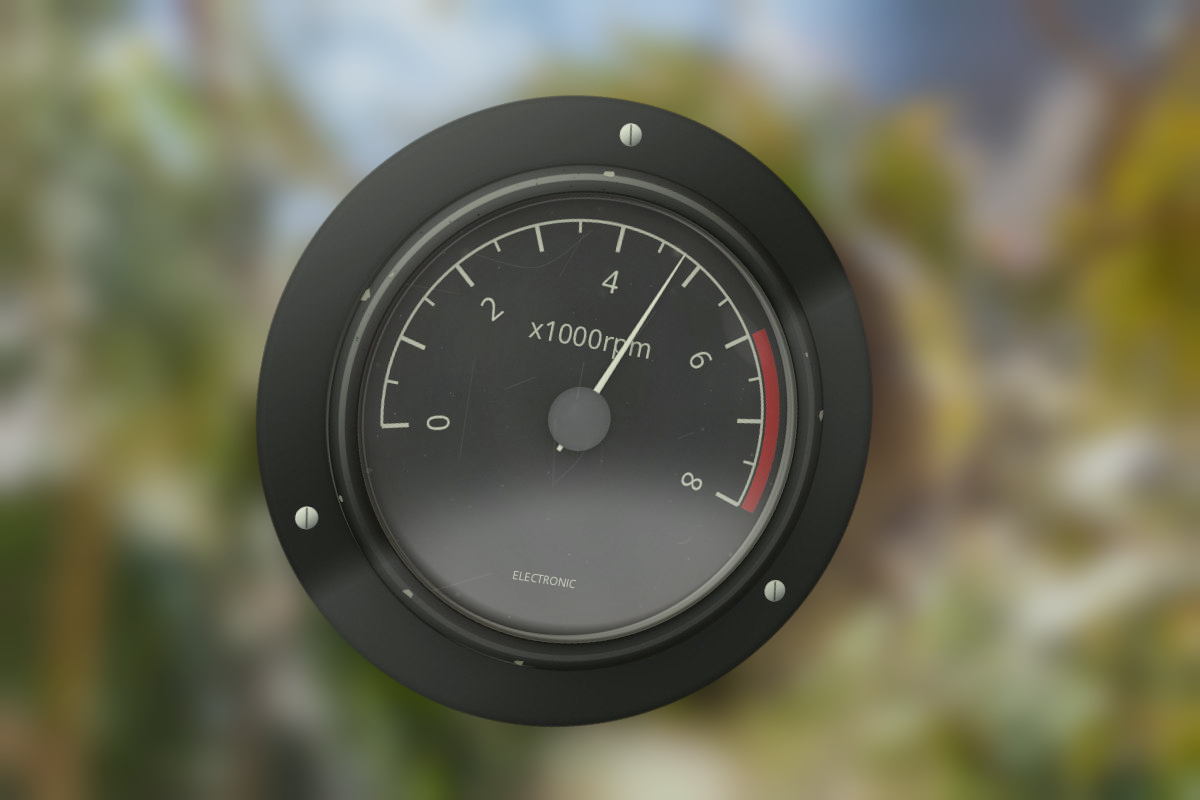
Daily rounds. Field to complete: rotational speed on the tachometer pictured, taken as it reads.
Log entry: 4750 rpm
